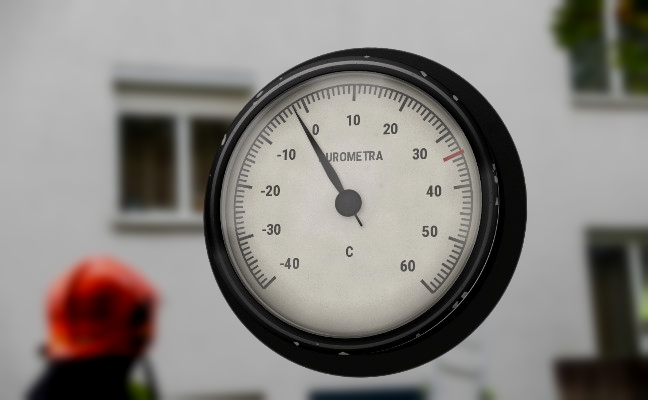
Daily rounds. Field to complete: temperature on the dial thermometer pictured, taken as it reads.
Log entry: -2 °C
